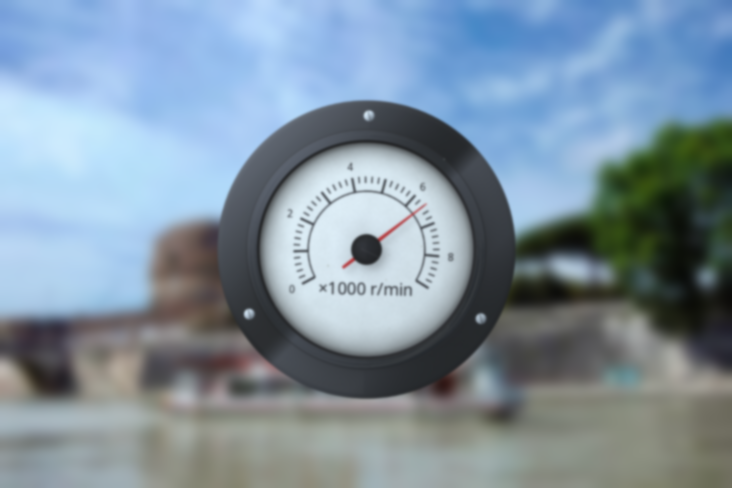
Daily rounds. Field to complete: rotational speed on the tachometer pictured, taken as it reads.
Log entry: 6400 rpm
